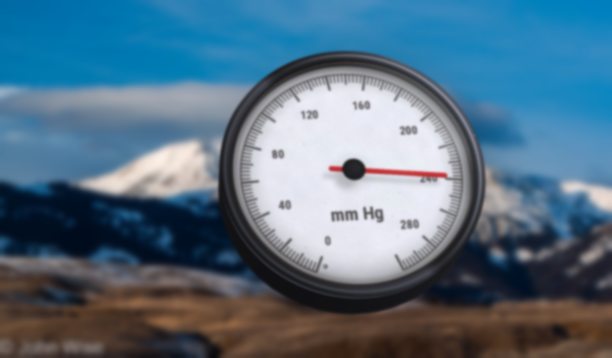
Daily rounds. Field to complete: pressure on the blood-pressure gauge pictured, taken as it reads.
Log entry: 240 mmHg
